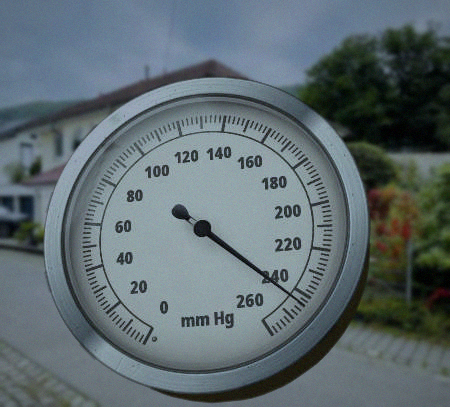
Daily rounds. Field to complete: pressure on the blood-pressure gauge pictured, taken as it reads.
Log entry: 244 mmHg
